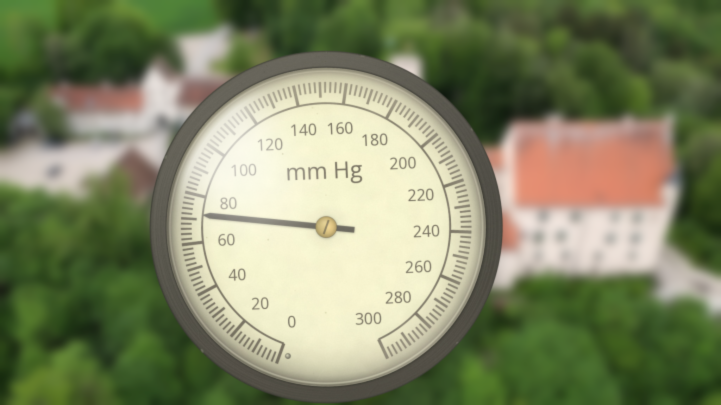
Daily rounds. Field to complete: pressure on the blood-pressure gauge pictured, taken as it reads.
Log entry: 72 mmHg
